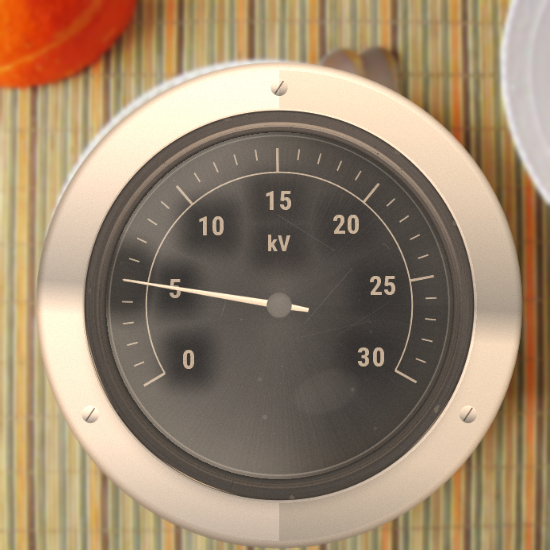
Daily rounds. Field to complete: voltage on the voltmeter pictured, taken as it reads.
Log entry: 5 kV
